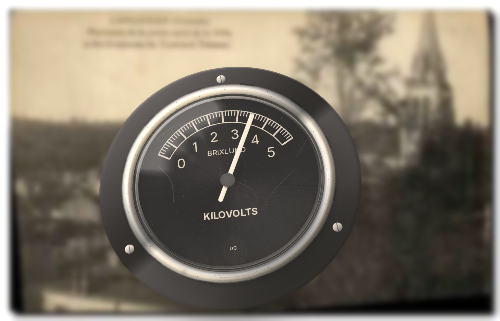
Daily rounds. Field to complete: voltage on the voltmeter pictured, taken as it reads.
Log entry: 3.5 kV
